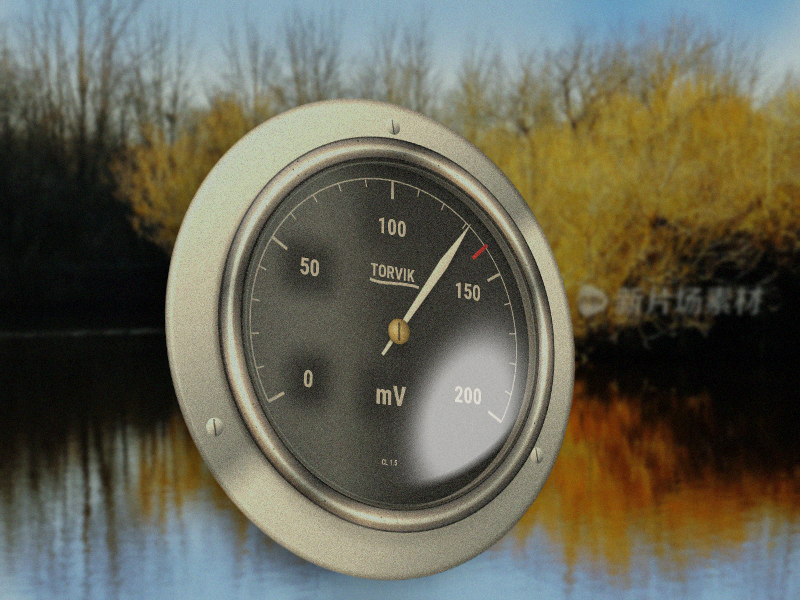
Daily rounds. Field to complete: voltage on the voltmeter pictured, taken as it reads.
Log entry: 130 mV
